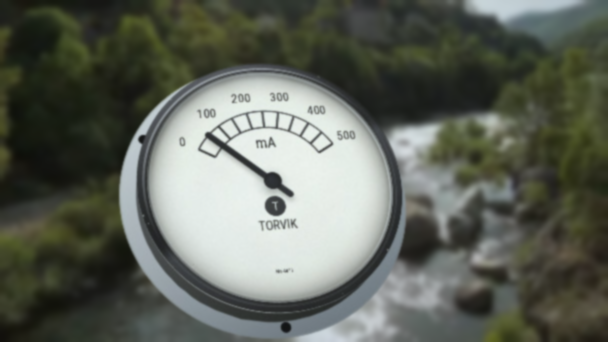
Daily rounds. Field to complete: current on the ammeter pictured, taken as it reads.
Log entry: 50 mA
